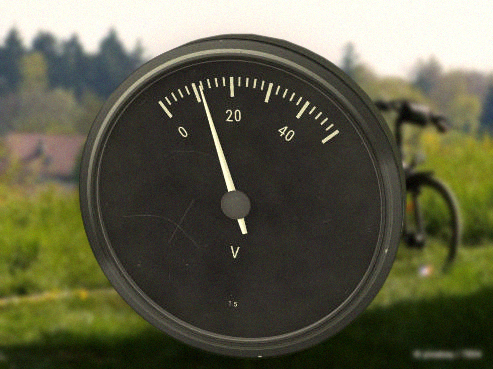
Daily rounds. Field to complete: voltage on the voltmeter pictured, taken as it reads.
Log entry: 12 V
